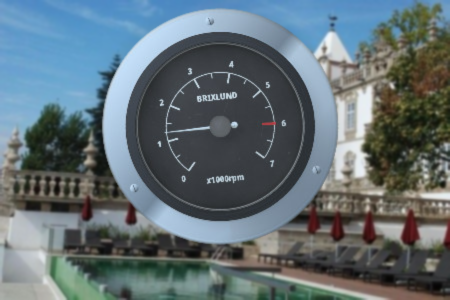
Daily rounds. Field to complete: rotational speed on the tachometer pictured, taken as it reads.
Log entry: 1250 rpm
